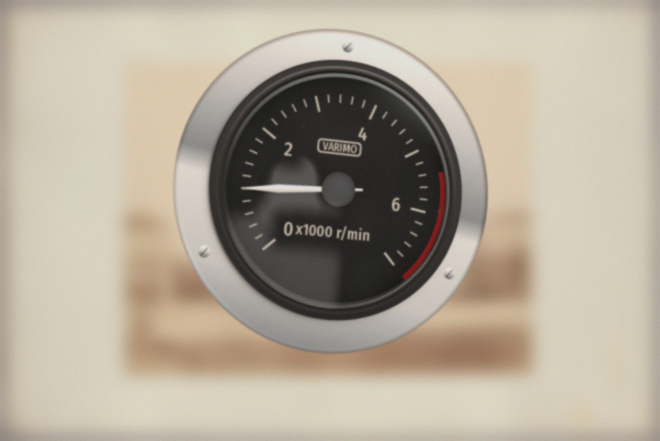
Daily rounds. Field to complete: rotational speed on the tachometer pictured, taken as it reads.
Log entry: 1000 rpm
